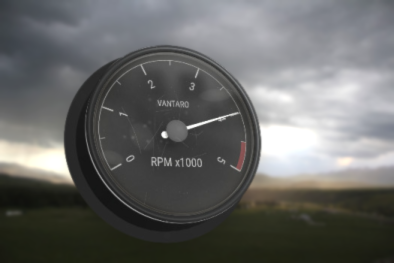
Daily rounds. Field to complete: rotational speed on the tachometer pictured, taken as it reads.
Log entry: 4000 rpm
